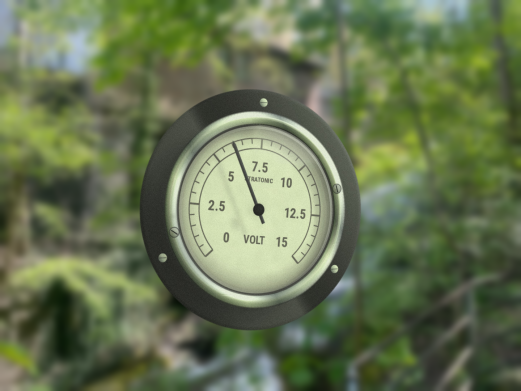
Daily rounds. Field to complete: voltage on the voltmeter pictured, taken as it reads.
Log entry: 6 V
